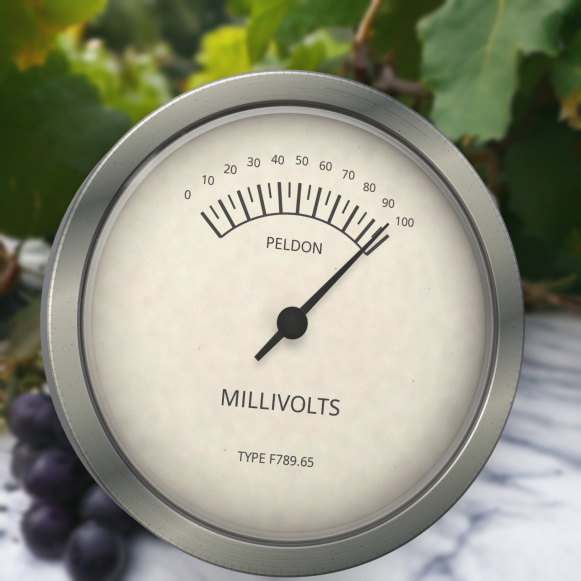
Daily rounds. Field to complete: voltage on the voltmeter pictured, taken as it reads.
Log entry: 95 mV
